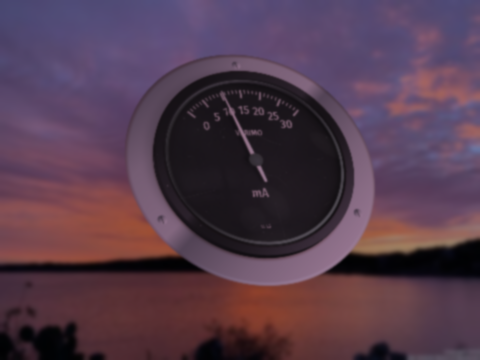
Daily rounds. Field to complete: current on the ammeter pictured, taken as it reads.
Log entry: 10 mA
